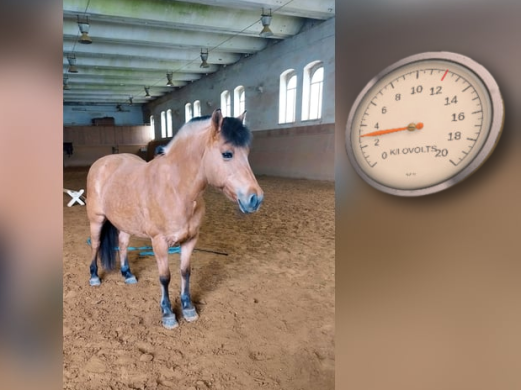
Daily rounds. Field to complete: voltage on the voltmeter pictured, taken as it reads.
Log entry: 3 kV
